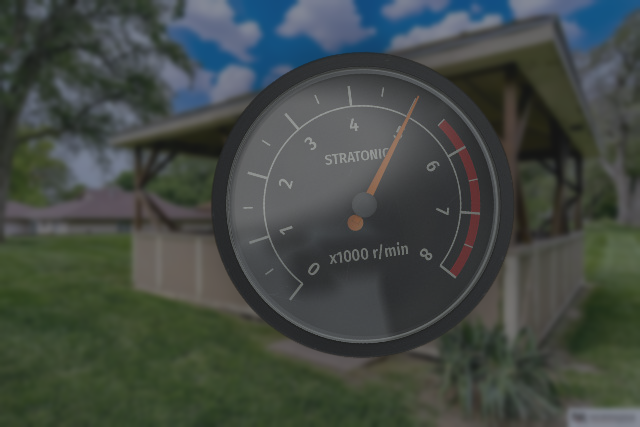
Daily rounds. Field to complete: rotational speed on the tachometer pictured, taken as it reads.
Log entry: 5000 rpm
